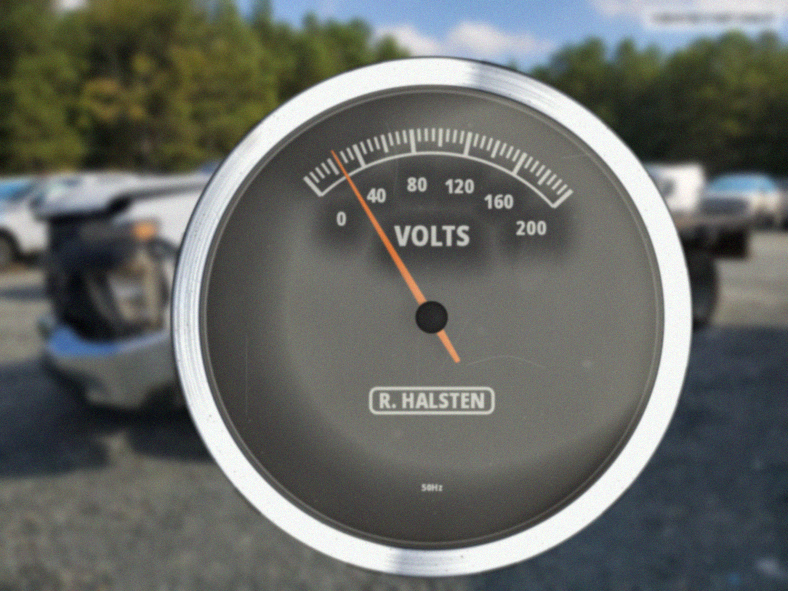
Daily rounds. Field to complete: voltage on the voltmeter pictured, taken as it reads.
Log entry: 25 V
